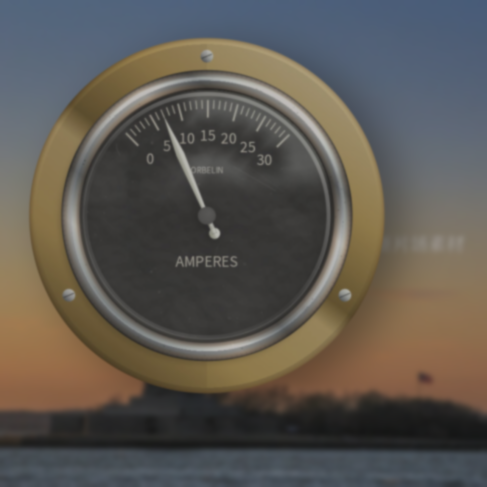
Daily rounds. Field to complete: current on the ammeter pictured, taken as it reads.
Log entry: 7 A
